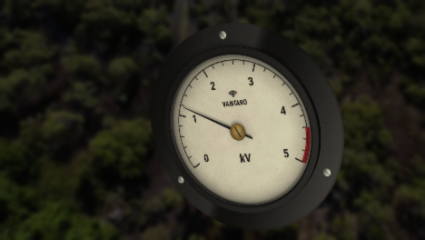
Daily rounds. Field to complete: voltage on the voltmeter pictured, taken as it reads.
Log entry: 1.2 kV
